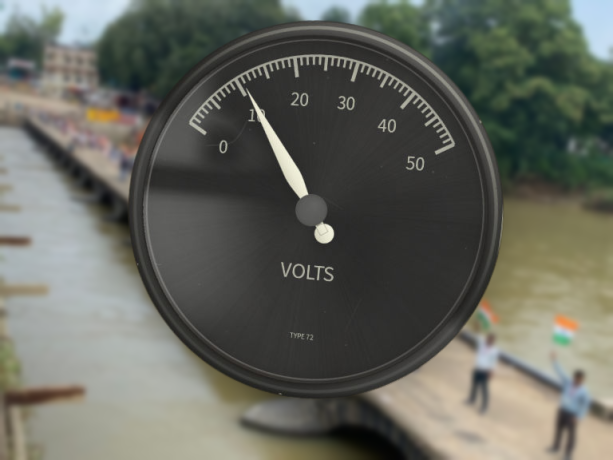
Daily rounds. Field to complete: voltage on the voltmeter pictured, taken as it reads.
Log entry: 11 V
